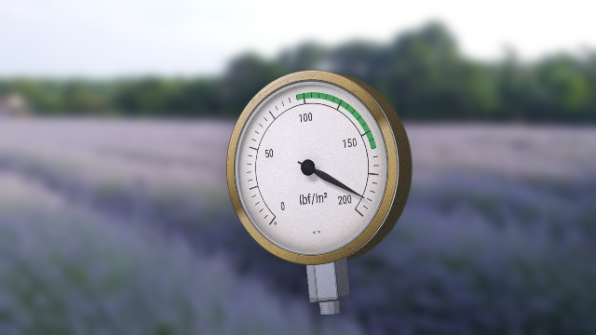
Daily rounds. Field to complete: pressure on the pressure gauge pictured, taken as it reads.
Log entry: 190 psi
